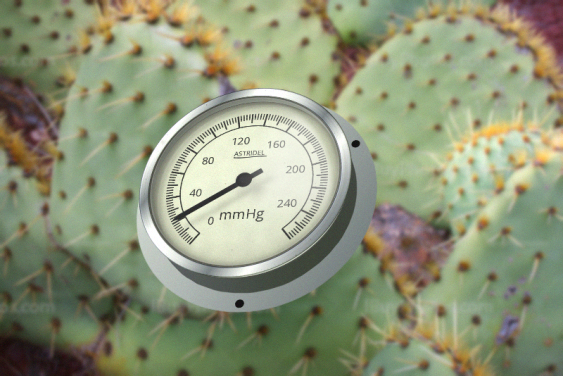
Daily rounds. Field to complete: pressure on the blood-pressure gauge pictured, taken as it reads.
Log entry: 20 mmHg
